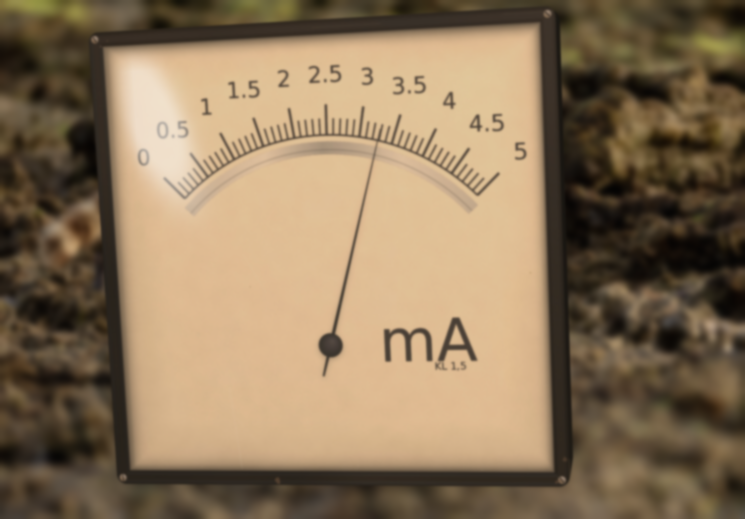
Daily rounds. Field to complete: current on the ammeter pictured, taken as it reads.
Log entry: 3.3 mA
